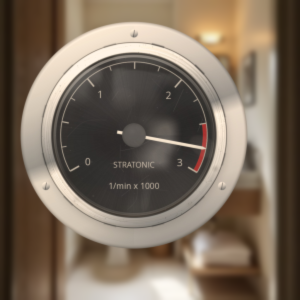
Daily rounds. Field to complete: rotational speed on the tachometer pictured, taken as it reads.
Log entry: 2750 rpm
